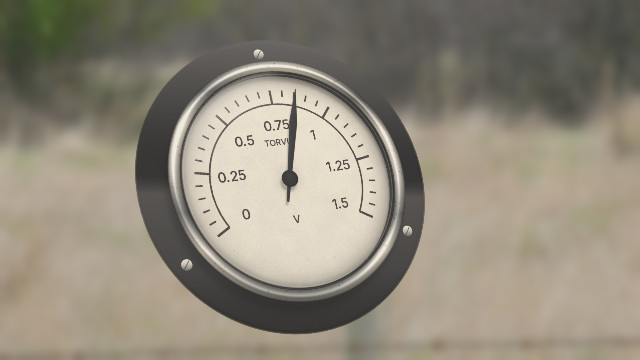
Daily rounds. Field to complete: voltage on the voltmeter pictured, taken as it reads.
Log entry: 0.85 V
